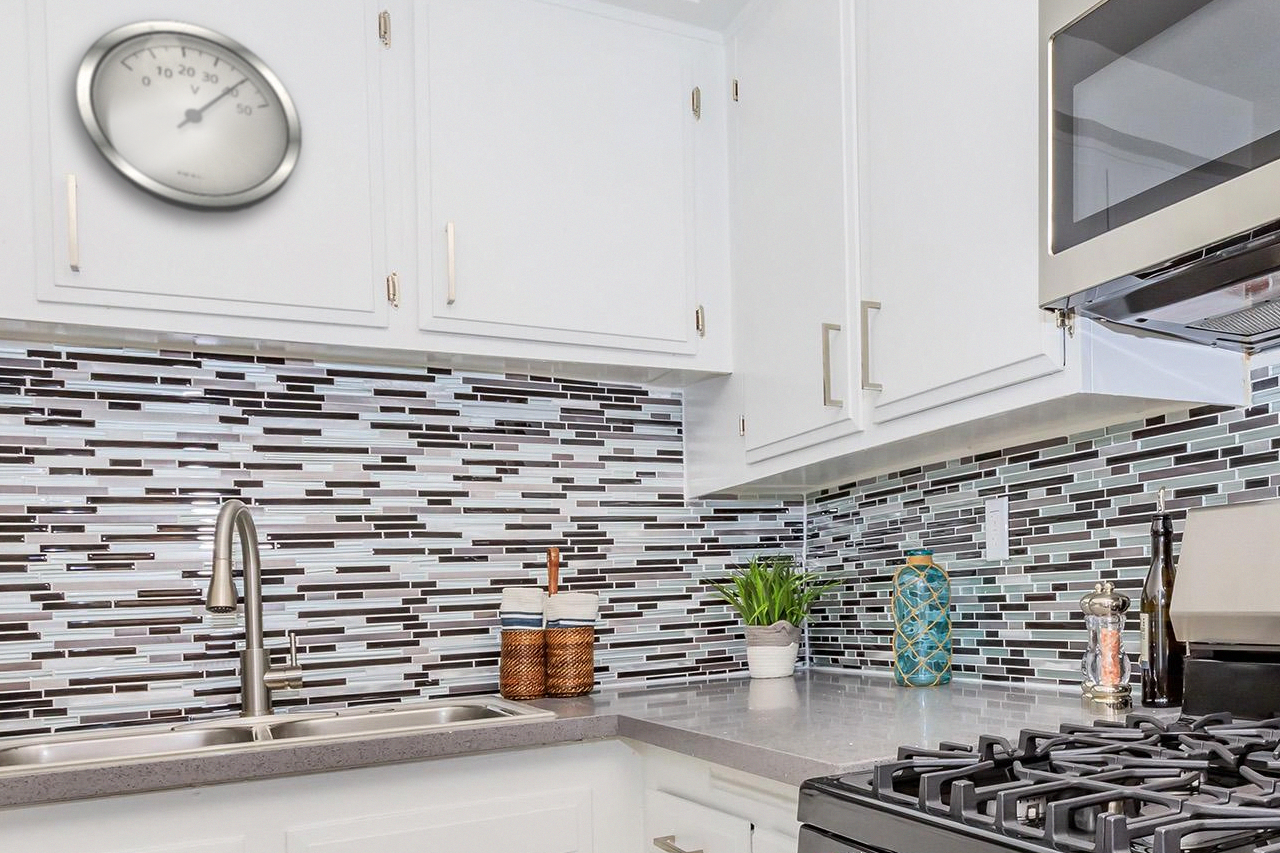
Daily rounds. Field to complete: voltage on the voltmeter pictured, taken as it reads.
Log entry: 40 V
